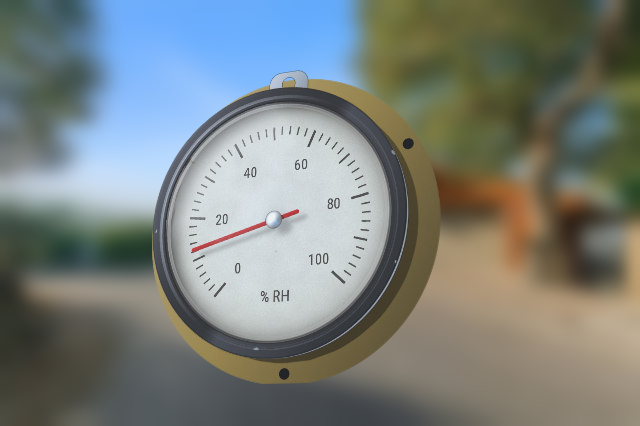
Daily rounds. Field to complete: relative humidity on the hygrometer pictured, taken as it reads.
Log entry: 12 %
